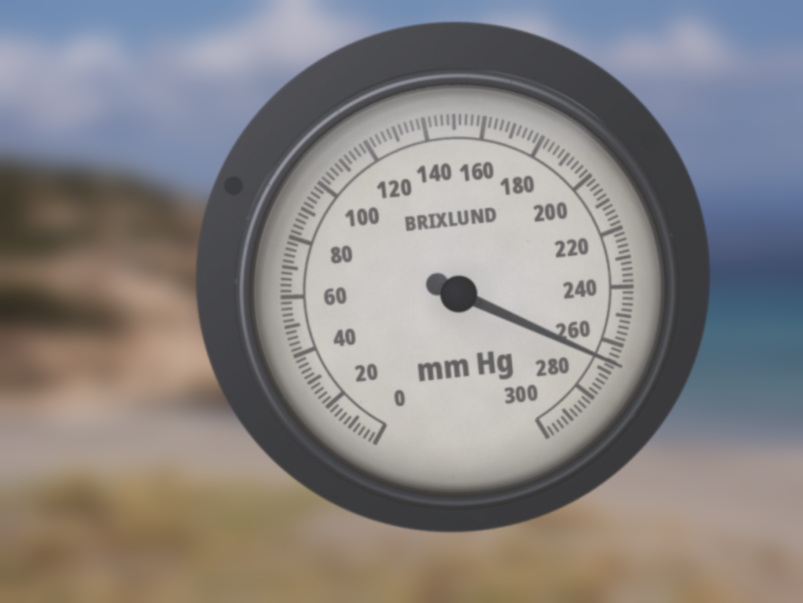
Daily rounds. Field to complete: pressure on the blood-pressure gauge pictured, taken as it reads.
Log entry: 266 mmHg
